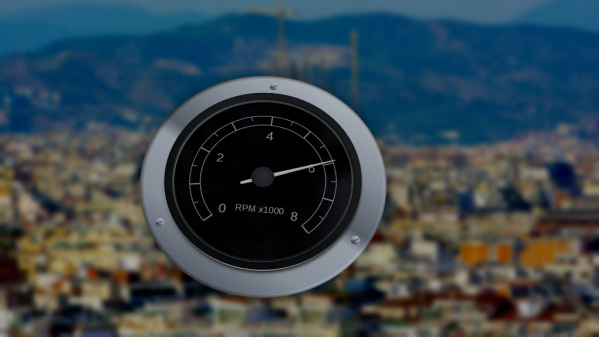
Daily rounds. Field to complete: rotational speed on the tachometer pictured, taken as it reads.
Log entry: 6000 rpm
